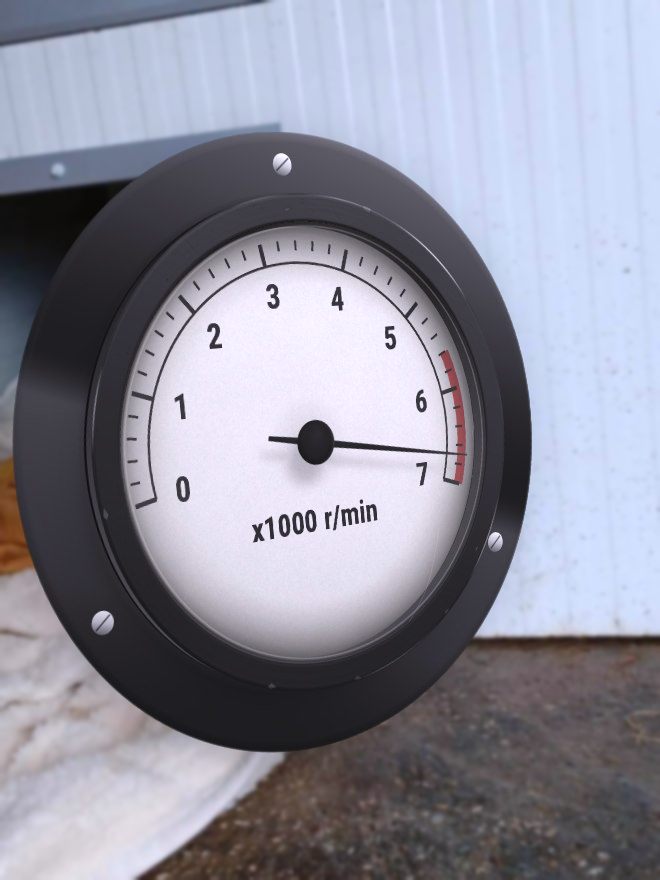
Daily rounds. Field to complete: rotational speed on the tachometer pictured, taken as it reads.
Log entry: 6700 rpm
